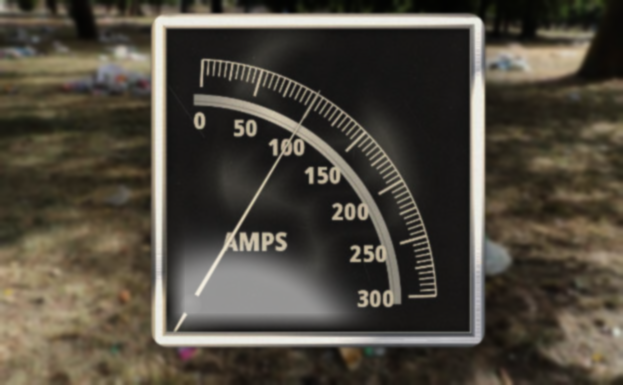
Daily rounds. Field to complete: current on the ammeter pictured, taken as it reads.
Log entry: 100 A
